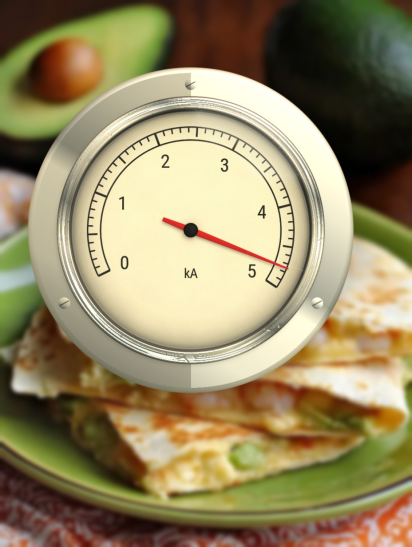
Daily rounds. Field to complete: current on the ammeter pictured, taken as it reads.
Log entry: 4.75 kA
